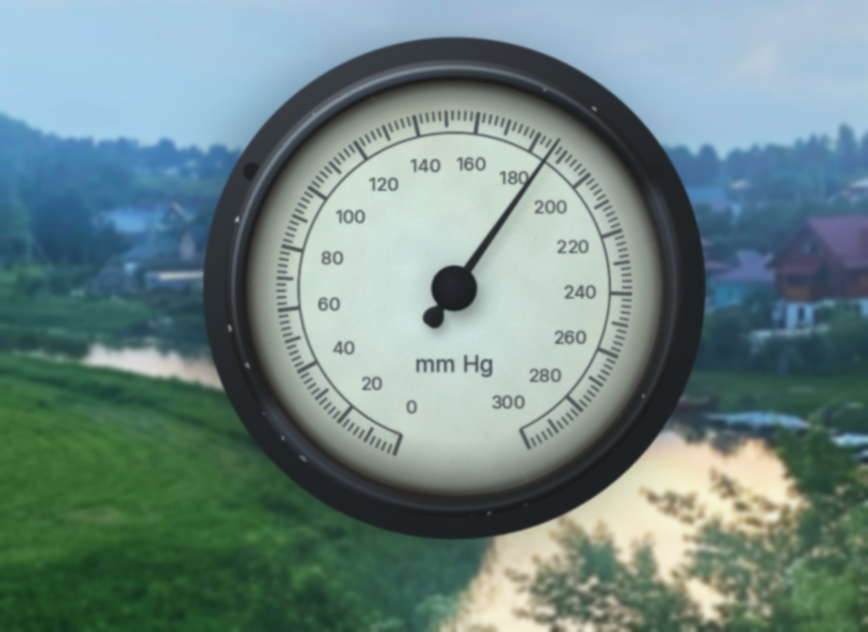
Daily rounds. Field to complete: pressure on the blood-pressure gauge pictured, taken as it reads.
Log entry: 186 mmHg
